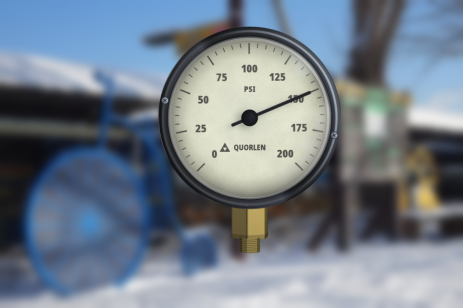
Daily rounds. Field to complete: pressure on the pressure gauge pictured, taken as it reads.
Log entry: 150 psi
